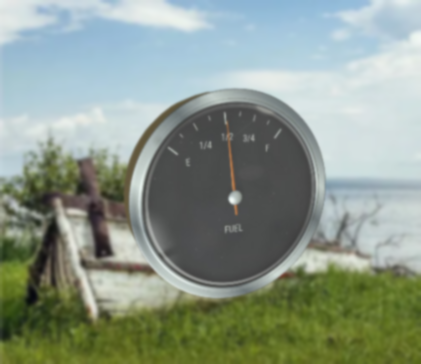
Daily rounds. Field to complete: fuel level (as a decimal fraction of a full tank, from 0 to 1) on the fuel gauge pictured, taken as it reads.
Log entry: 0.5
